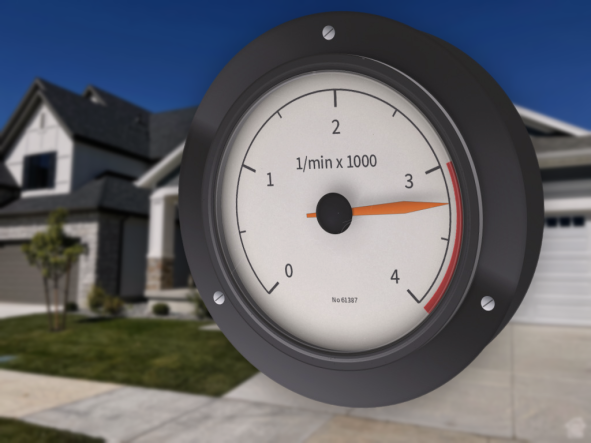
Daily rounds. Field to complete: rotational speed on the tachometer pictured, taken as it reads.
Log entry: 3250 rpm
